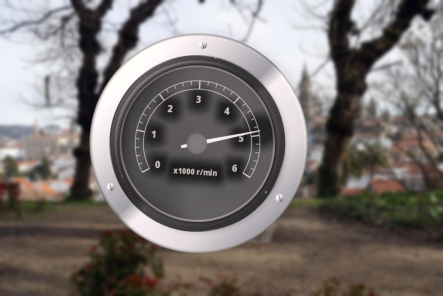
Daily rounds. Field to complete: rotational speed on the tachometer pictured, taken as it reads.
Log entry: 4900 rpm
